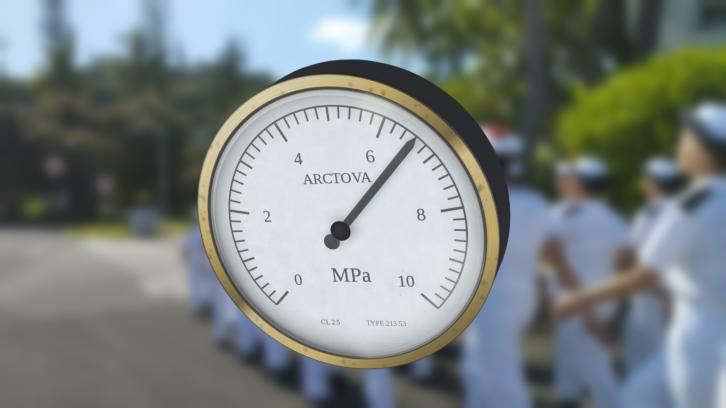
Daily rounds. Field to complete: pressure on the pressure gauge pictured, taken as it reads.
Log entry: 6.6 MPa
